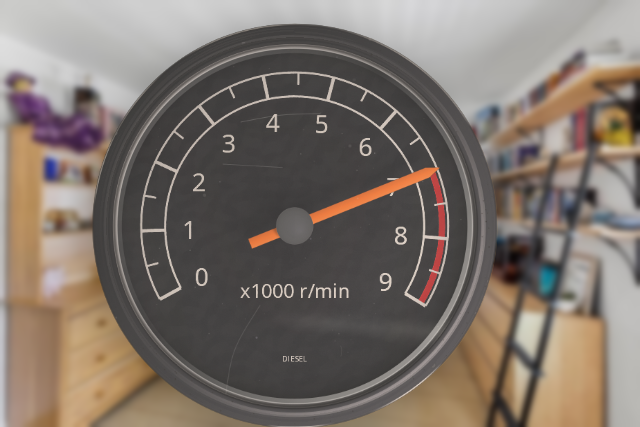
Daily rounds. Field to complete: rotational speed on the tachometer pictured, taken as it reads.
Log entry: 7000 rpm
